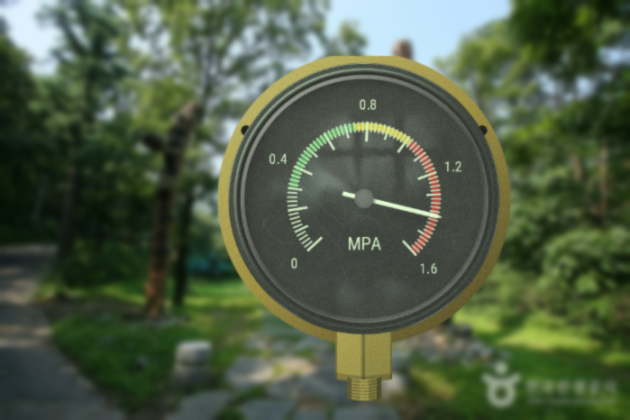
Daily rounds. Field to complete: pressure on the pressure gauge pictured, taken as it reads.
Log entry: 1.4 MPa
